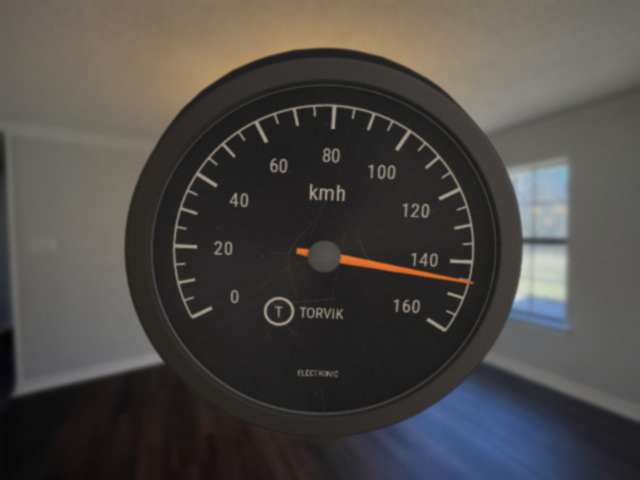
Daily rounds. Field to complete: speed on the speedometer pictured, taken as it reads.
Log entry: 145 km/h
